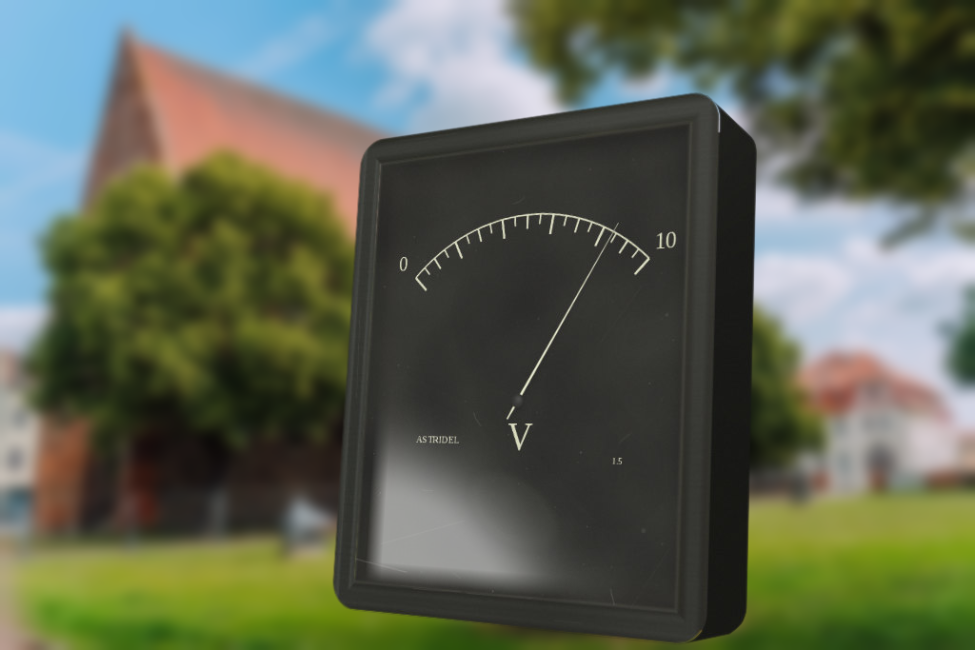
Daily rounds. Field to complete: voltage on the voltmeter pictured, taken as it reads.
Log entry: 8.5 V
